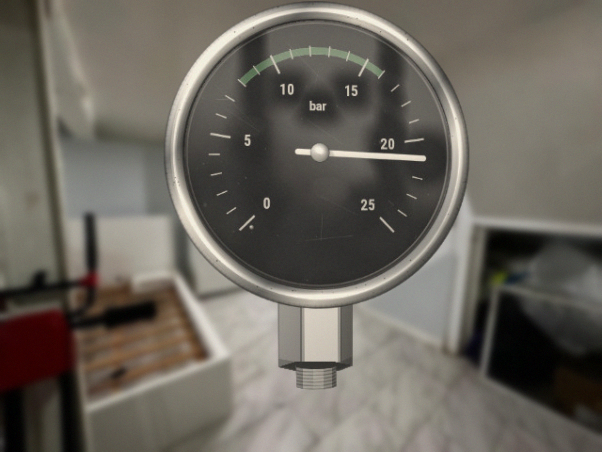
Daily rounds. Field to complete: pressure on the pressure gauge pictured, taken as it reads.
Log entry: 21 bar
